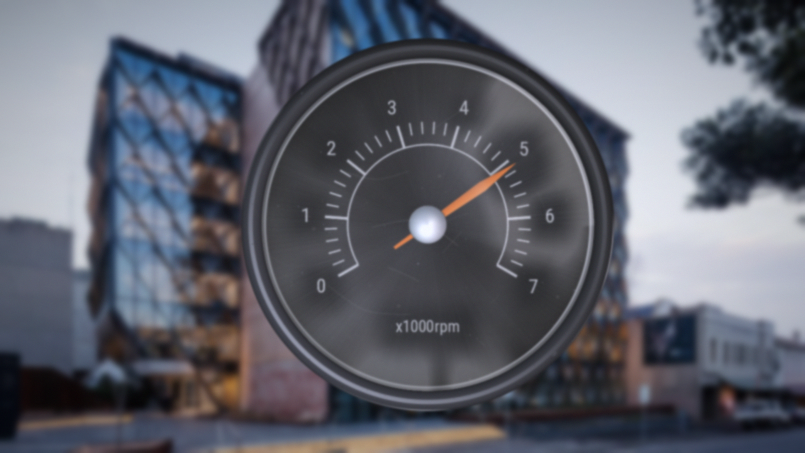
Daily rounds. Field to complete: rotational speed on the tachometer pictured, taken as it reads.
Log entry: 5100 rpm
